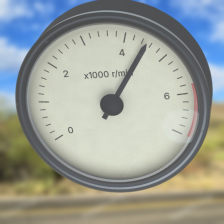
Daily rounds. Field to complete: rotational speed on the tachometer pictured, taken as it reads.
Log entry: 4500 rpm
